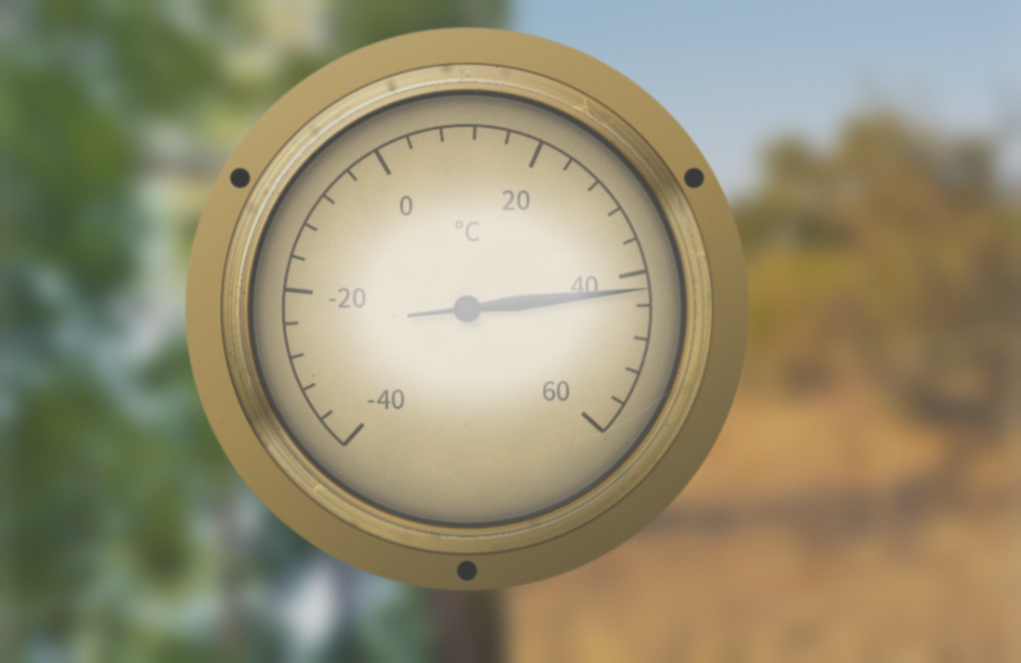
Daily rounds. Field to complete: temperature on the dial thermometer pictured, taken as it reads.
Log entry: 42 °C
